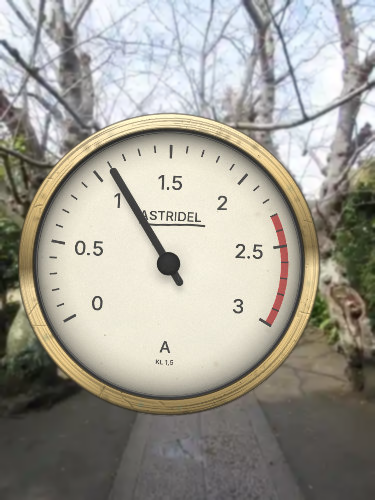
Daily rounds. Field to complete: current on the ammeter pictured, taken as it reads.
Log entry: 1.1 A
